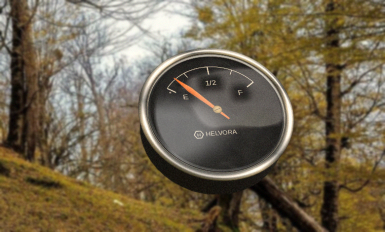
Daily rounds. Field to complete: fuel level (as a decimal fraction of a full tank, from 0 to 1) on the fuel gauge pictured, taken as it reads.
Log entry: 0.125
